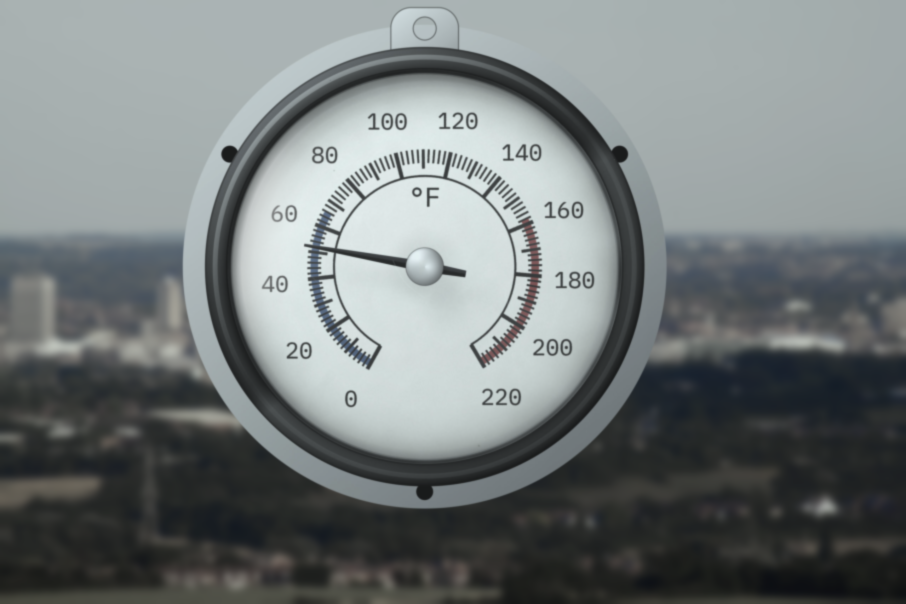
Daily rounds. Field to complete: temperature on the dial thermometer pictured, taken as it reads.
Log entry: 52 °F
